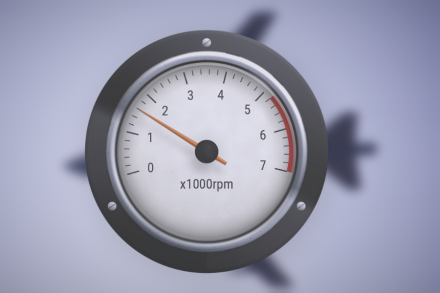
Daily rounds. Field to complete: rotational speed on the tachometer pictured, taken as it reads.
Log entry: 1600 rpm
